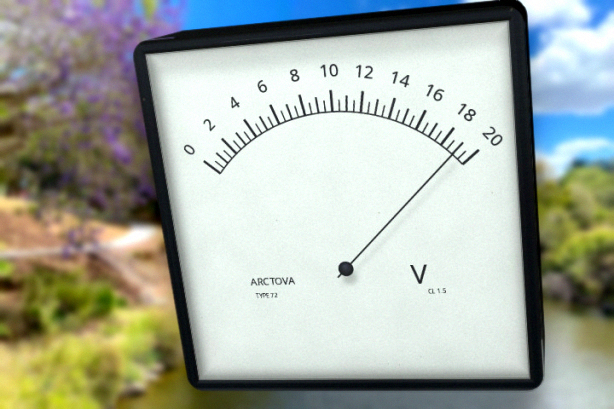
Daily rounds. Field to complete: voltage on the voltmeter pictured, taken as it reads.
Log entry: 19 V
